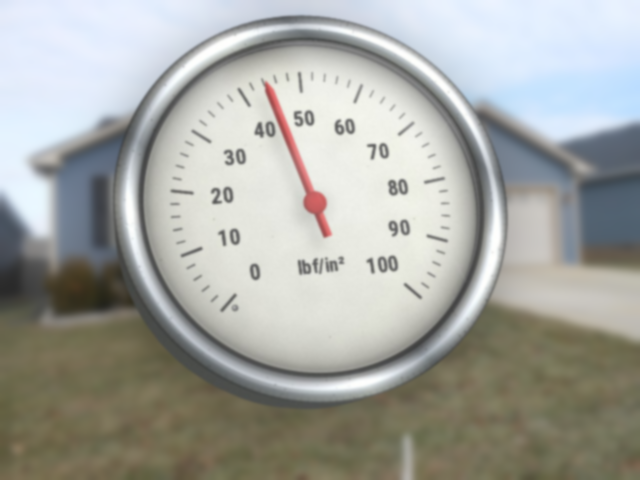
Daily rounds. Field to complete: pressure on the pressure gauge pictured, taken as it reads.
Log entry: 44 psi
